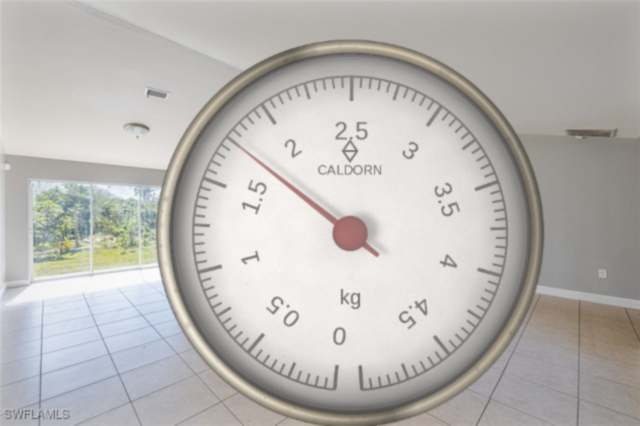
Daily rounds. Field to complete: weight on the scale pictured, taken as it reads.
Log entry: 1.75 kg
